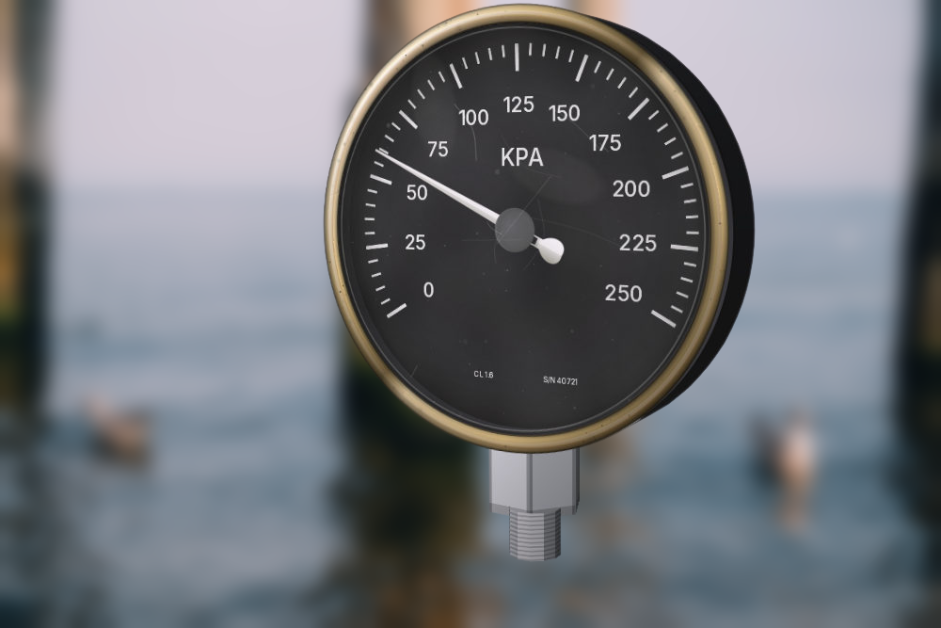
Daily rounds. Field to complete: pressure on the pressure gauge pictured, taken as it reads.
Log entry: 60 kPa
